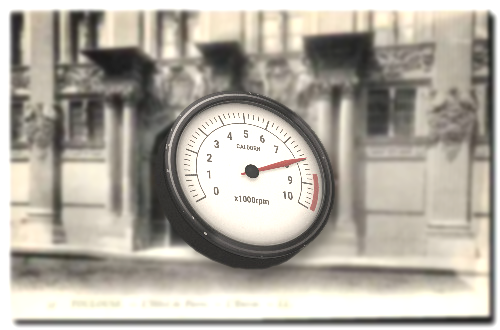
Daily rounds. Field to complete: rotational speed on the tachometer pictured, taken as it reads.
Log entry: 8000 rpm
